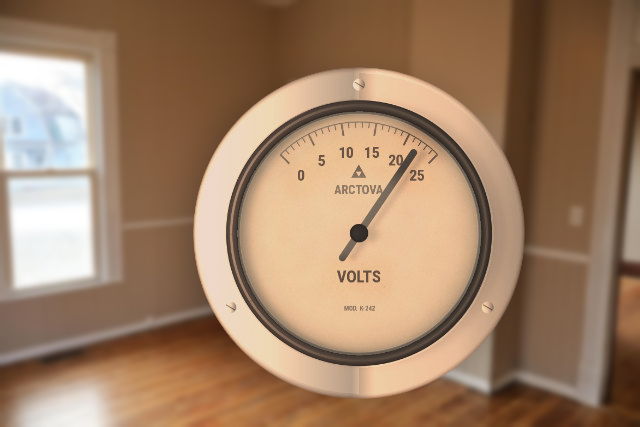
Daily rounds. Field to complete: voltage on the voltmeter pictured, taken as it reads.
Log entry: 22 V
